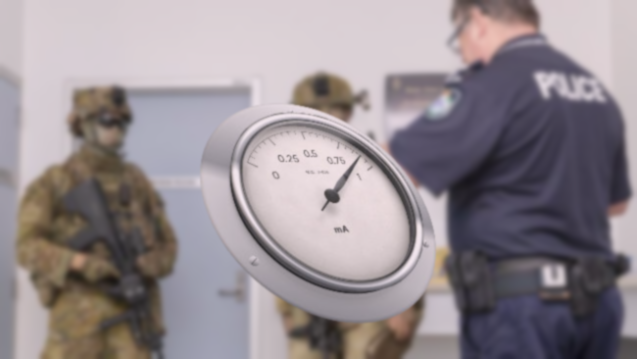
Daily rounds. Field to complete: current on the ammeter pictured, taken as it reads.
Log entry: 0.9 mA
